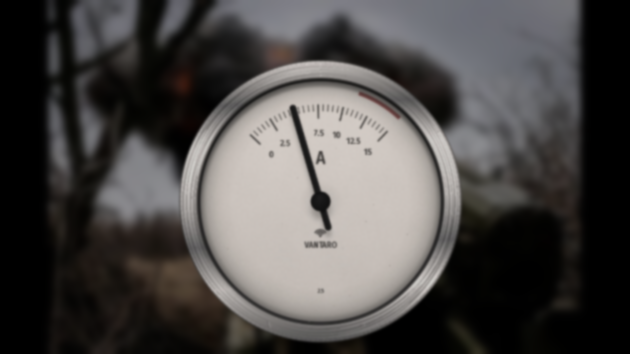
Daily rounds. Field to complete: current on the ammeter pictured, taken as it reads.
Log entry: 5 A
